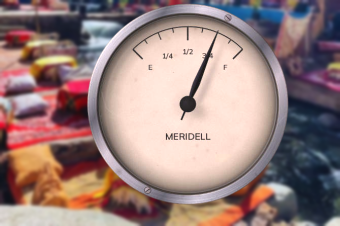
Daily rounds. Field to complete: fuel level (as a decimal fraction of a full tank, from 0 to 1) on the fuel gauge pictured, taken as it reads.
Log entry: 0.75
